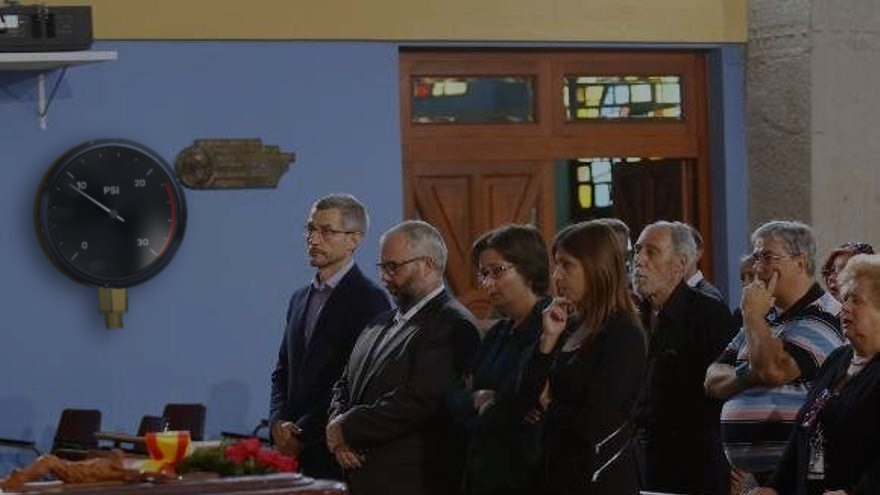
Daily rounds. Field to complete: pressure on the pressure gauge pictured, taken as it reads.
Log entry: 9 psi
